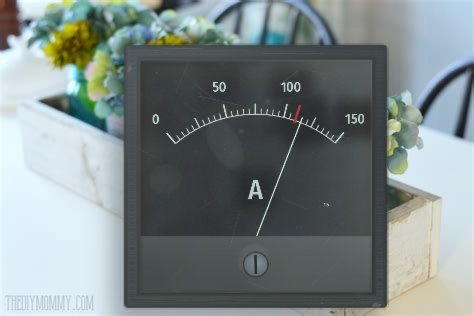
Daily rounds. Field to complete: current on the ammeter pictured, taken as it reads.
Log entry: 115 A
